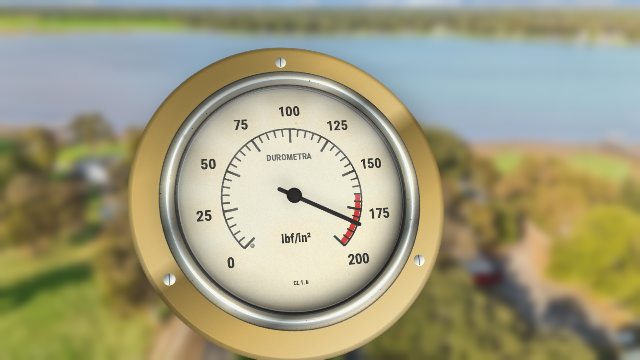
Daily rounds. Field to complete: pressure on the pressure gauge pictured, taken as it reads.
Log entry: 185 psi
